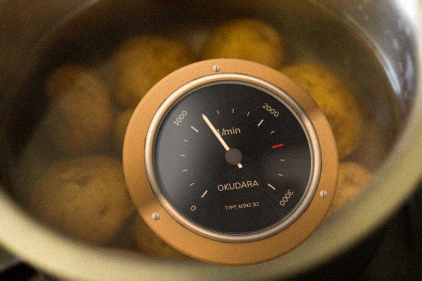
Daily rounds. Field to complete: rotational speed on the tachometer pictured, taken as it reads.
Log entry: 1200 rpm
